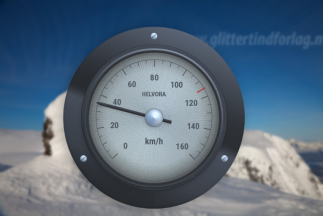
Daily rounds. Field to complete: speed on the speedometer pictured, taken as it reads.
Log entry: 35 km/h
